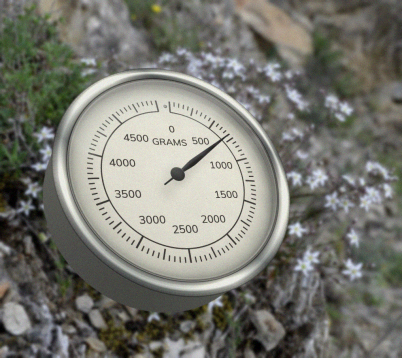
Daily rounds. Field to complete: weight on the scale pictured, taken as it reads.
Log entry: 700 g
